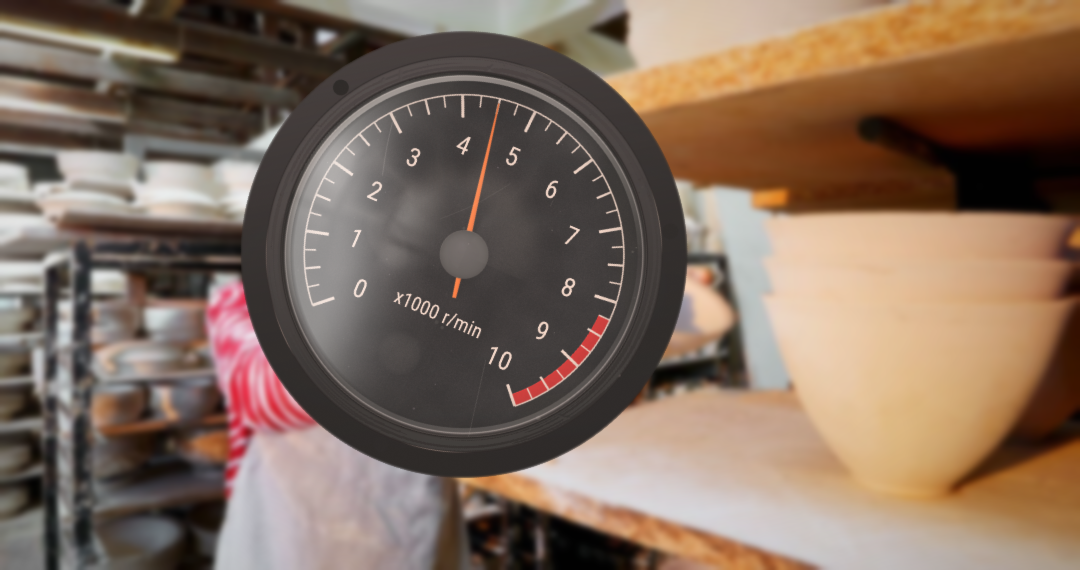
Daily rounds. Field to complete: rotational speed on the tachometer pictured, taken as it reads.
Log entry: 4500 rpm
